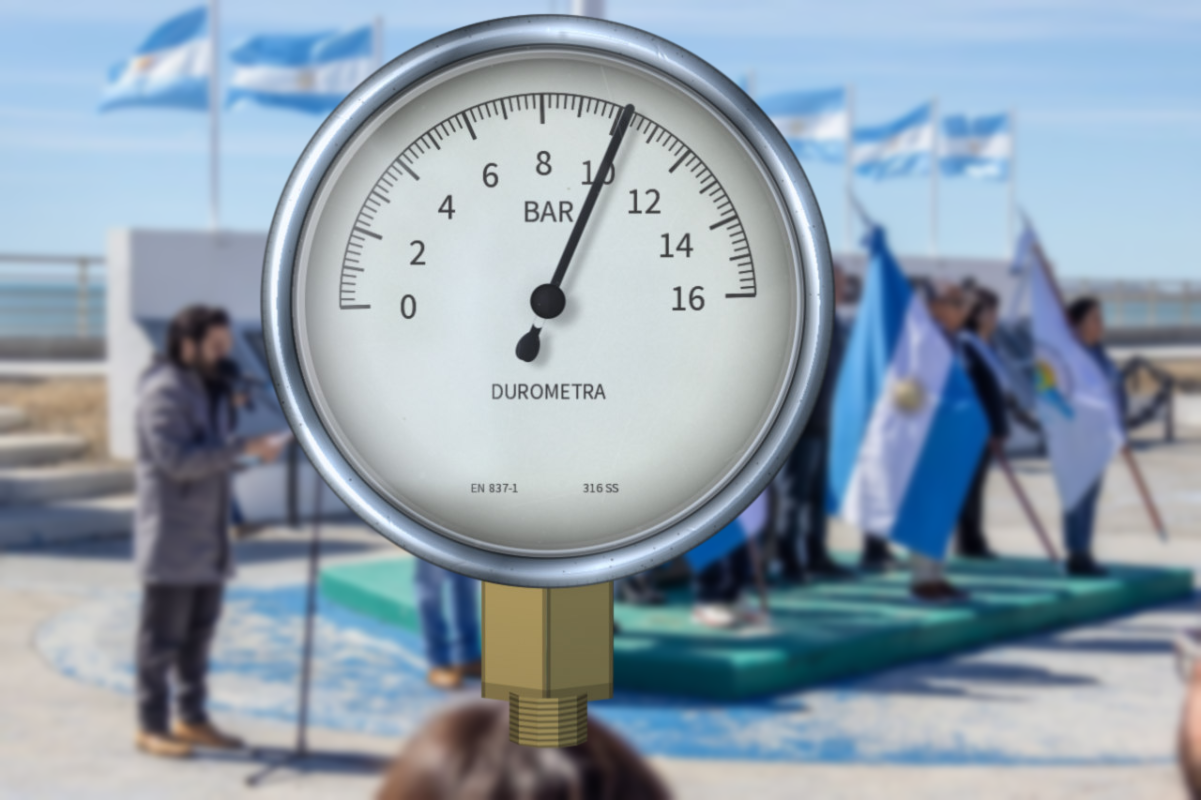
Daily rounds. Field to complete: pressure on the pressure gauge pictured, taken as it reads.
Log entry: 10.2 bar
